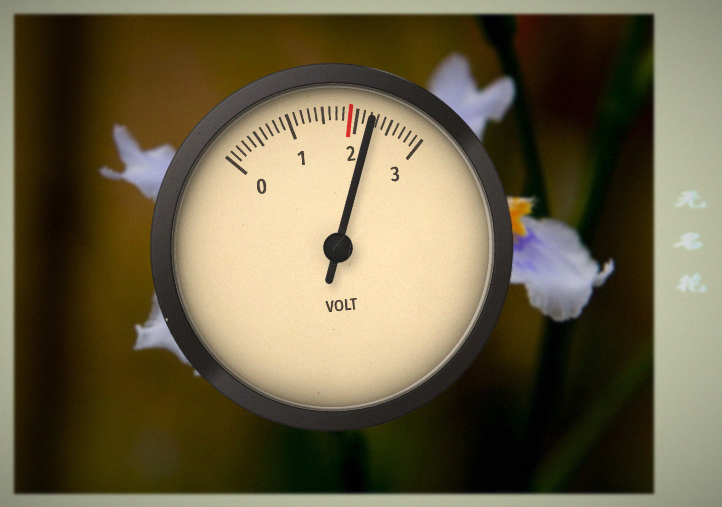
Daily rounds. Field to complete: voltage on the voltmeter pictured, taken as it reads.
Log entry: 2.2 V
